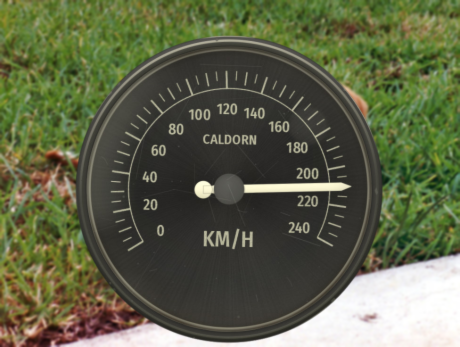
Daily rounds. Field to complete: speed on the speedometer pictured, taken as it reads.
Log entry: 210 km/h
